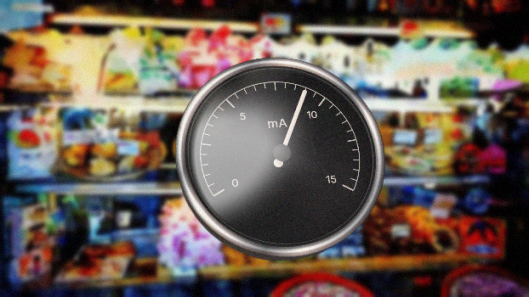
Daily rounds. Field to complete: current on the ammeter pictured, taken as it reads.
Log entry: 9 mA
